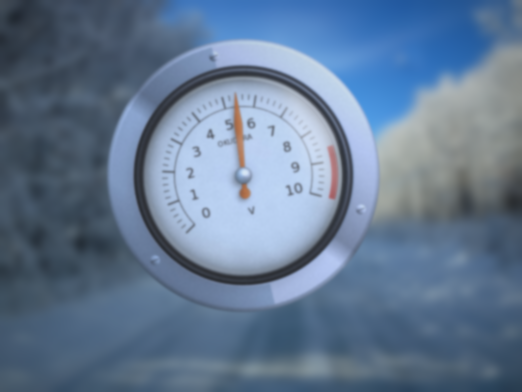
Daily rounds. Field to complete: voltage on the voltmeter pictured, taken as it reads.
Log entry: 5.4 V
